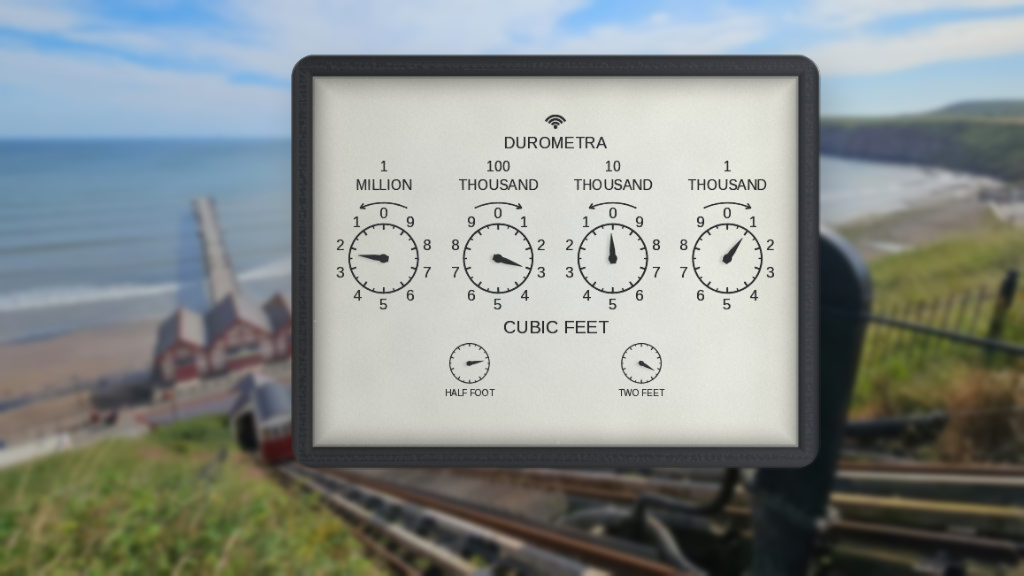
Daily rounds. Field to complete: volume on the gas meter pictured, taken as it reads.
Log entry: 230100 ft³
